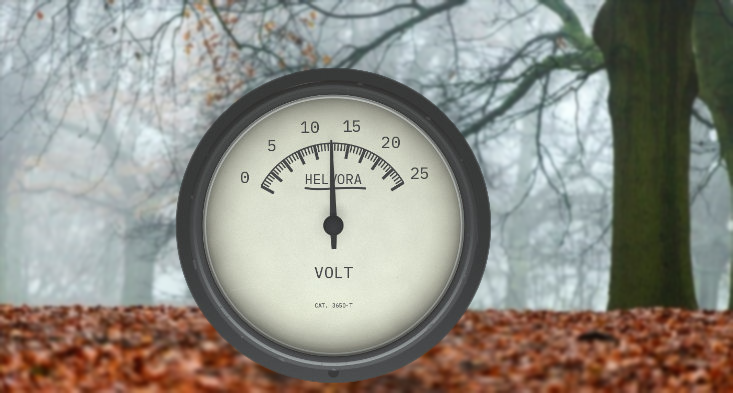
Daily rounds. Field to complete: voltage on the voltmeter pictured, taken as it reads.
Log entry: 12.5 V
